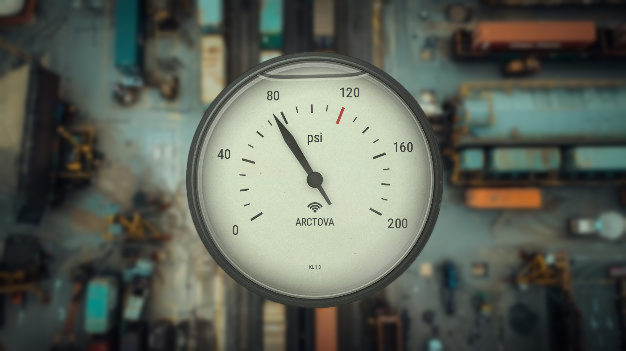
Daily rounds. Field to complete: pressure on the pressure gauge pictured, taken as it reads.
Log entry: 75 psi
